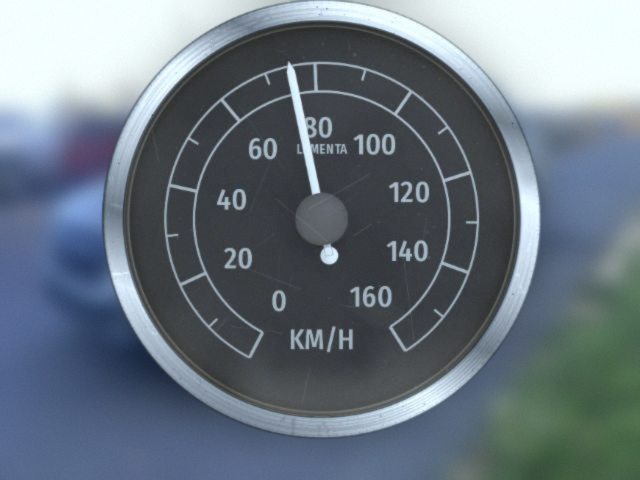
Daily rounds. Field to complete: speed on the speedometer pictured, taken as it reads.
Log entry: 75 km/h
